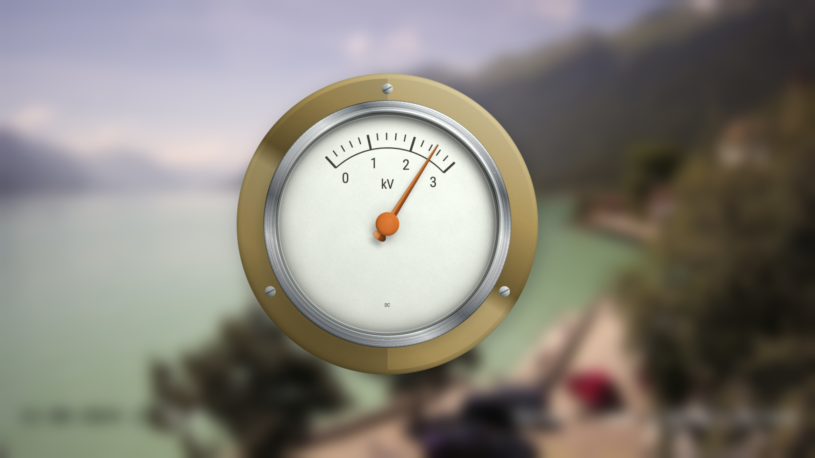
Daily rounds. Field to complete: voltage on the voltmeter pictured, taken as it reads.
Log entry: 2.5 kV
